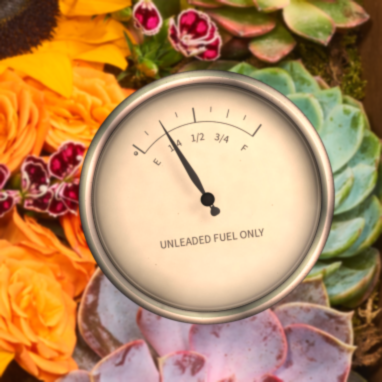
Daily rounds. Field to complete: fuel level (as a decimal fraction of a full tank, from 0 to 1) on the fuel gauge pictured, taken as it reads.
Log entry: 0.25
